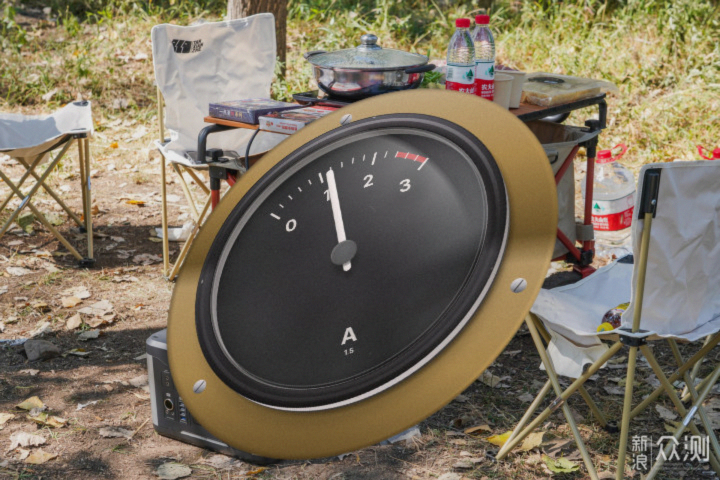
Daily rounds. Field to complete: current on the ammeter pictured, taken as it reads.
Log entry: 1.2 A
